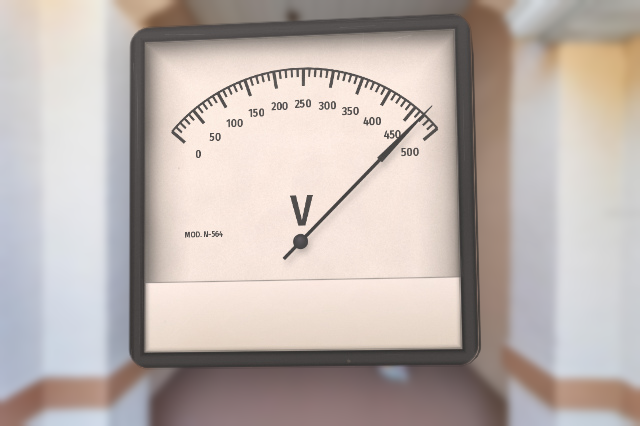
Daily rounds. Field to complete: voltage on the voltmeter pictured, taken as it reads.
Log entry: 470 V
